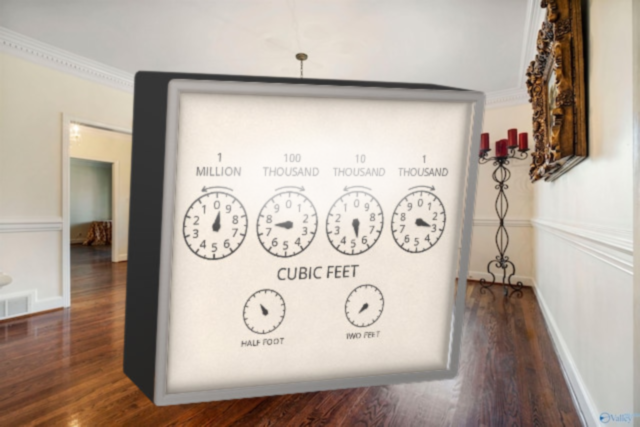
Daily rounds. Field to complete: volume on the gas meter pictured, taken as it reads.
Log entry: 975300 ft³
